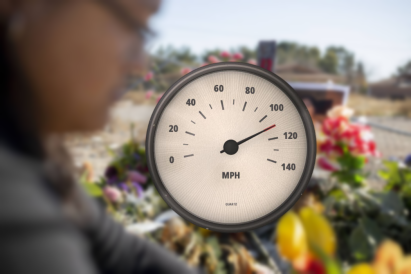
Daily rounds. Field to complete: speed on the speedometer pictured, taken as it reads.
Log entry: 110 mph
